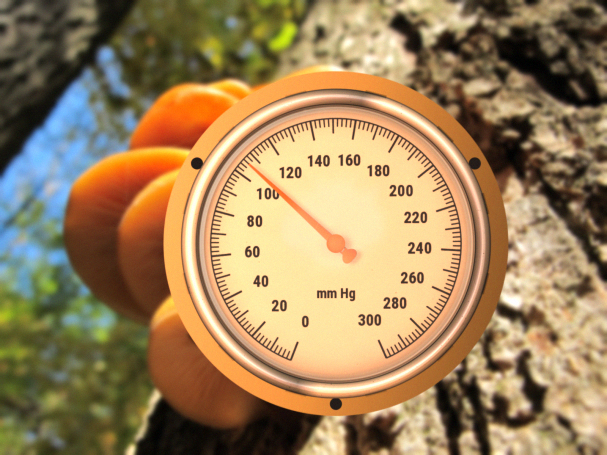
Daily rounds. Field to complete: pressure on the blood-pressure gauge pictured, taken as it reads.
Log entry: 106 mmHg
